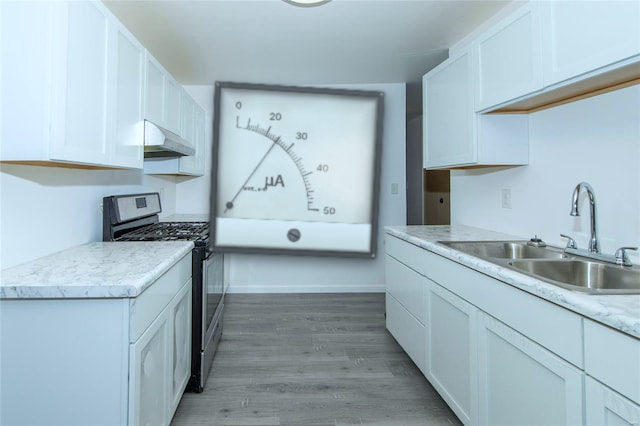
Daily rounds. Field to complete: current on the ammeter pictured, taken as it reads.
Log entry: 25 µA
